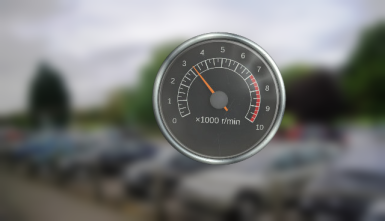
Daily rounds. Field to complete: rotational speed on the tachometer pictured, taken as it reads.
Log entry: 3250 rpm
